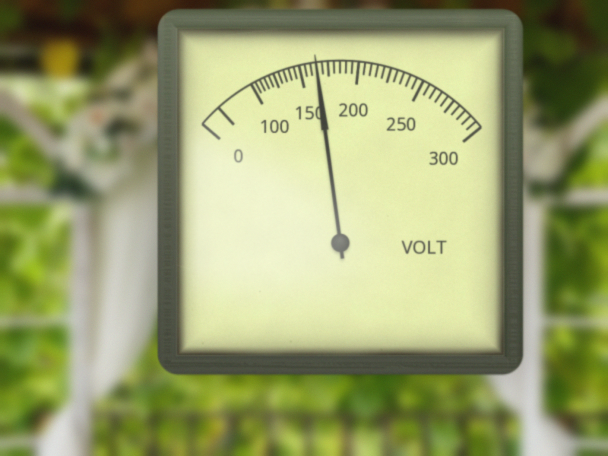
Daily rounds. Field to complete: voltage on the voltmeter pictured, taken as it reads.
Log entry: 165 V
